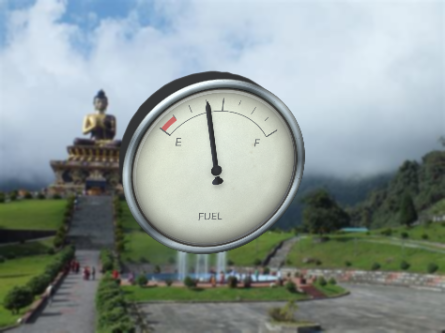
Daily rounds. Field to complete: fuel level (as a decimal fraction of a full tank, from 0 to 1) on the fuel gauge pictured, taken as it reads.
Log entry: 0.375
